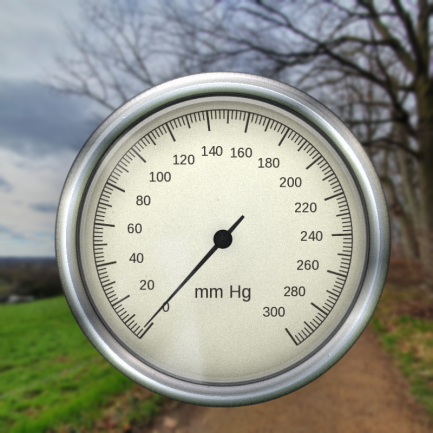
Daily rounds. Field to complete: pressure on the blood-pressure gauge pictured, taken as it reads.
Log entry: 2 mmHg
